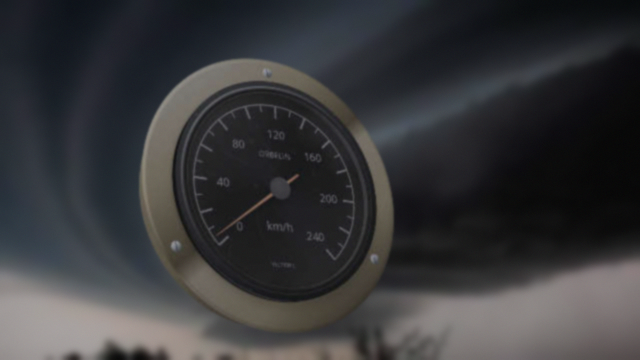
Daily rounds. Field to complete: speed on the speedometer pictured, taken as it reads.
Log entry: 5 km/h
